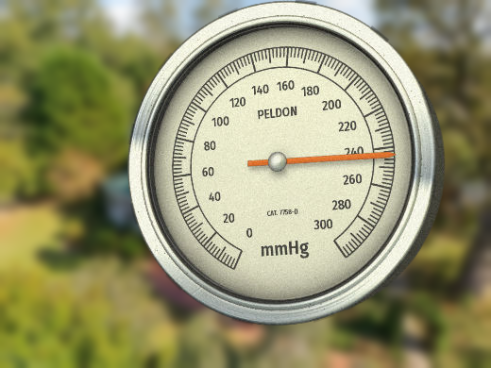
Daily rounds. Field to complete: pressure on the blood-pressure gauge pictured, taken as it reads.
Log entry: 244 mmHg
